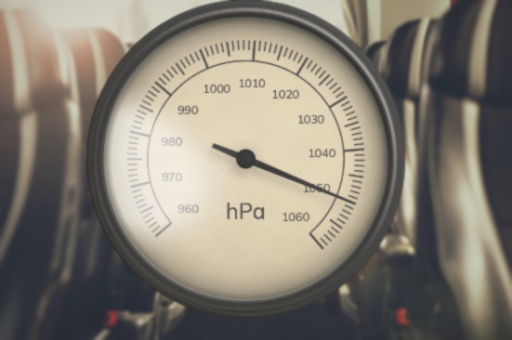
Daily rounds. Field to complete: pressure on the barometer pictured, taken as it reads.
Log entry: 1050 hPa
